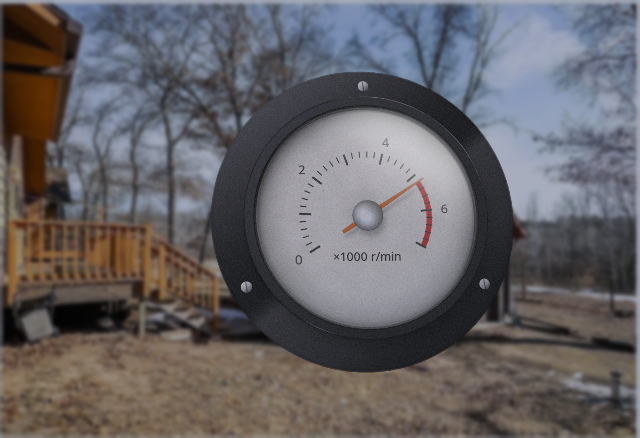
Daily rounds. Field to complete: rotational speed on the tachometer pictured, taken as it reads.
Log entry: 5200 rpm
